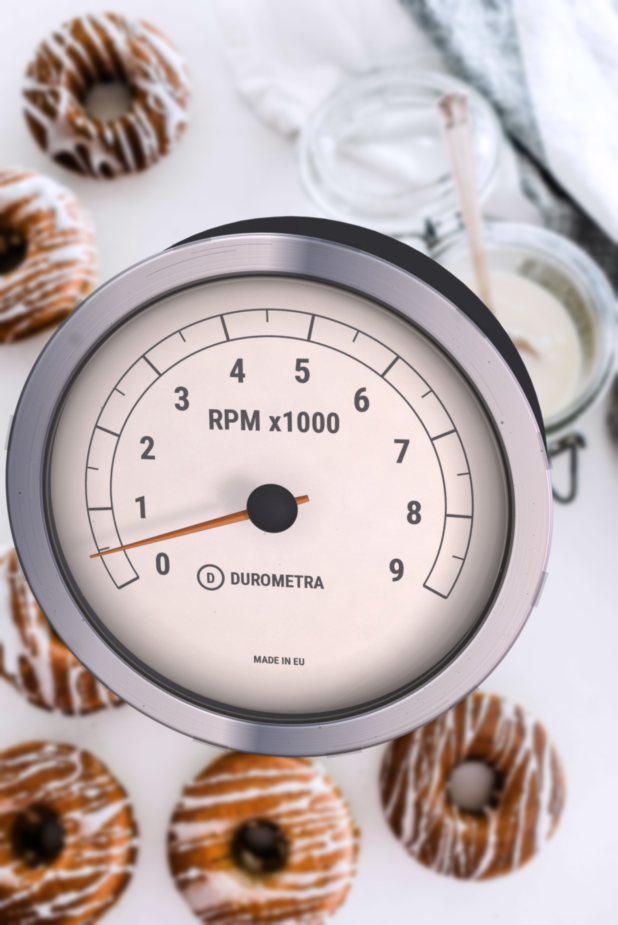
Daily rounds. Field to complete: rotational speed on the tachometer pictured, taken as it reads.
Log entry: 500 rpm
